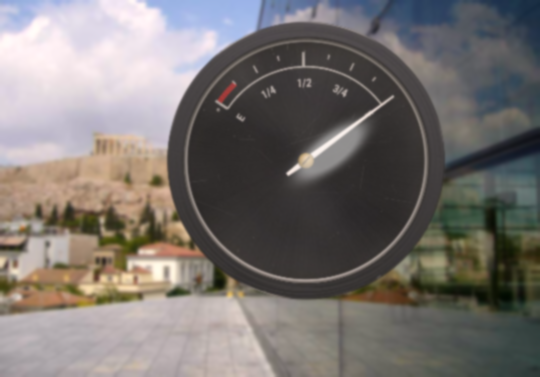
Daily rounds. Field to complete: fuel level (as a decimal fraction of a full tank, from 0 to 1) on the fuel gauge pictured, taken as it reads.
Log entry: 1
